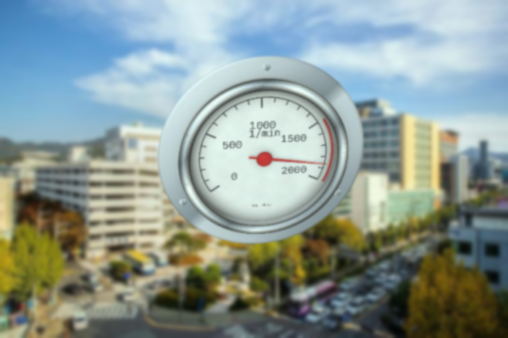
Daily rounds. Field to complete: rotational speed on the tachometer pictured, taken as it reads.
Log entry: 1850 rpm
